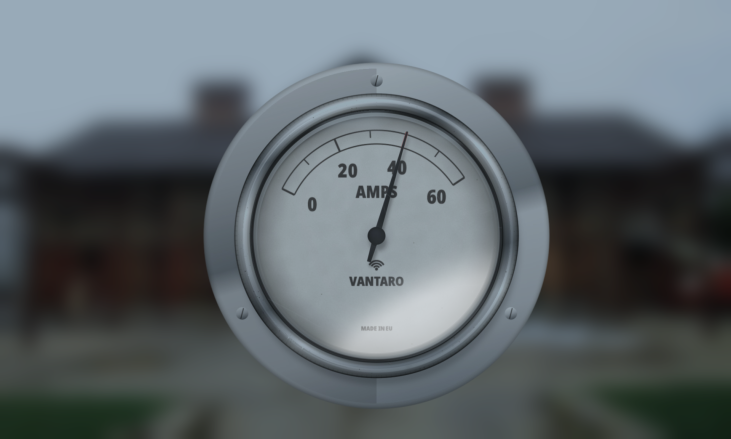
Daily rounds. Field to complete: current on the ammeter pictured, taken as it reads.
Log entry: 40 A
